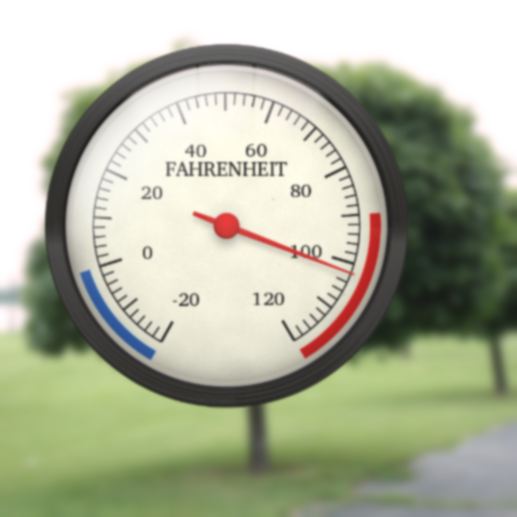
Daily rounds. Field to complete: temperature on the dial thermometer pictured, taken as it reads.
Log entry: 102 °F
